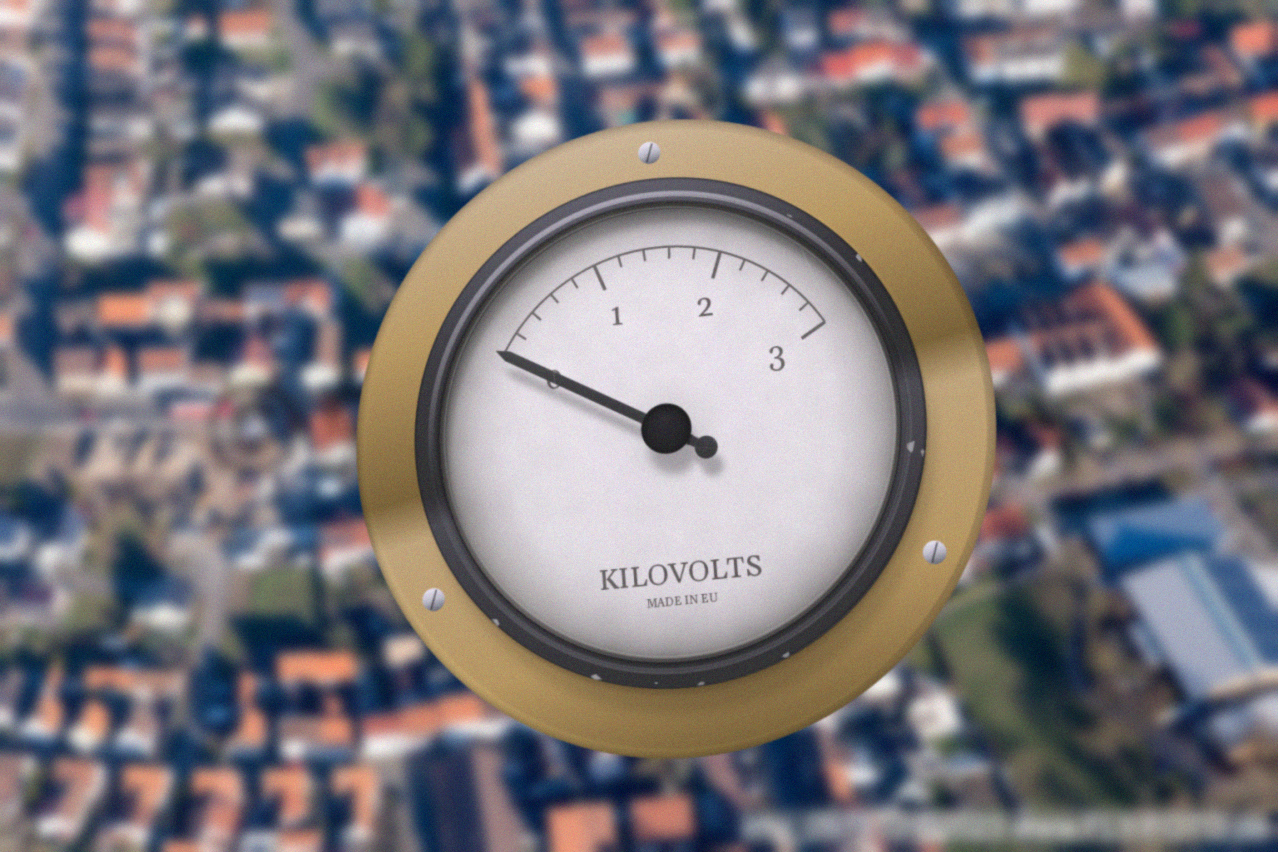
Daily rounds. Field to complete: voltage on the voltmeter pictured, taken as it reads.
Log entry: 0 kV
